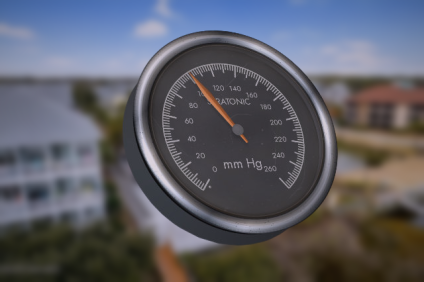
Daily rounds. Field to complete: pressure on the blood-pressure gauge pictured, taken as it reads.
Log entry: 100 mmHg
